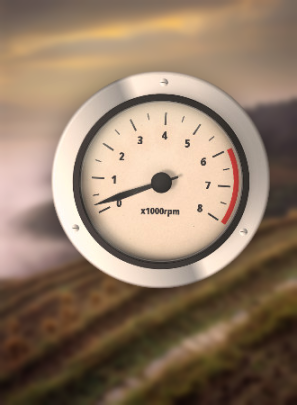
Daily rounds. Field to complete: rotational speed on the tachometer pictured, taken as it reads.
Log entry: 250 rpm
